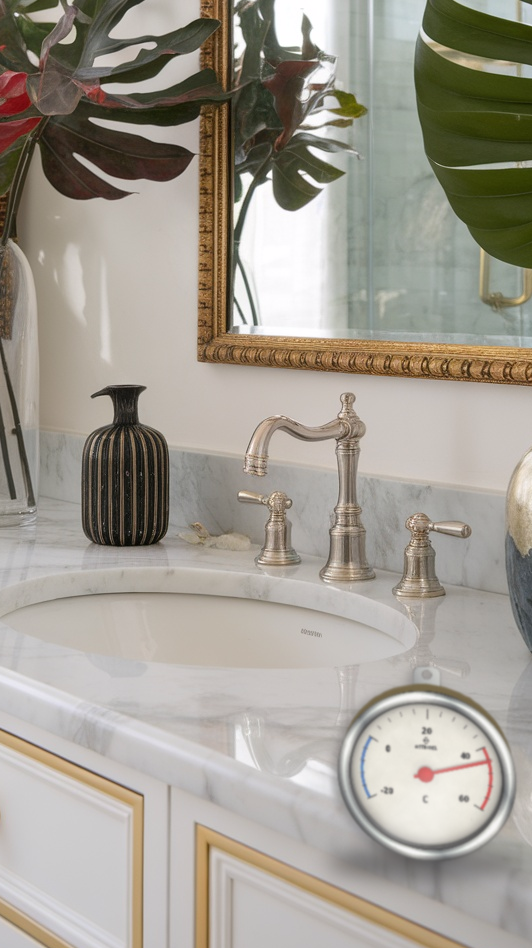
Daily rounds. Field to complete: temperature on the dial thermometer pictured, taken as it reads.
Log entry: 44 °C
